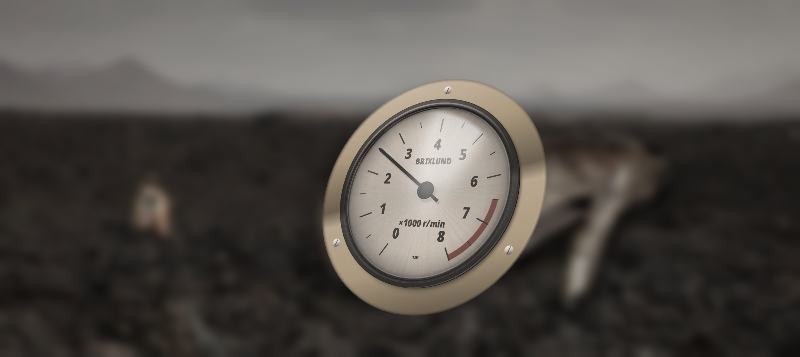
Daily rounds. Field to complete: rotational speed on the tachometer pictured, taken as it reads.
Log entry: 2500 rpm
